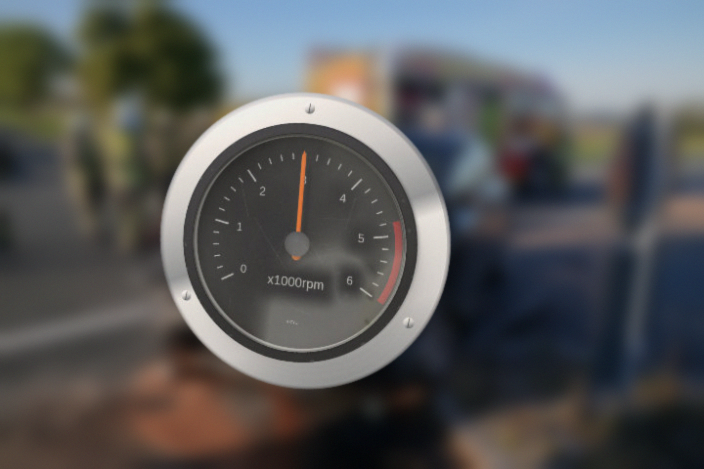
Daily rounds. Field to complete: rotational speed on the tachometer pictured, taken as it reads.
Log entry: 3000 rpm
